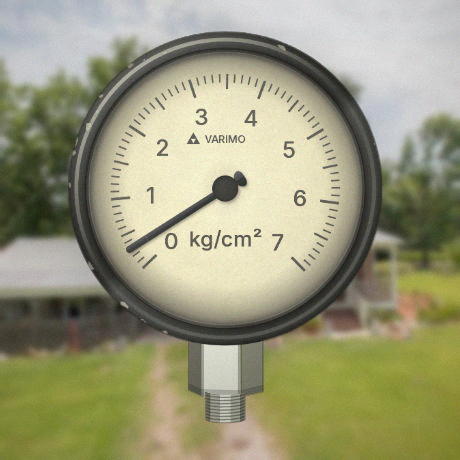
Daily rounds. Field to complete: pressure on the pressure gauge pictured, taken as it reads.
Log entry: 0.3 kg/cm²
